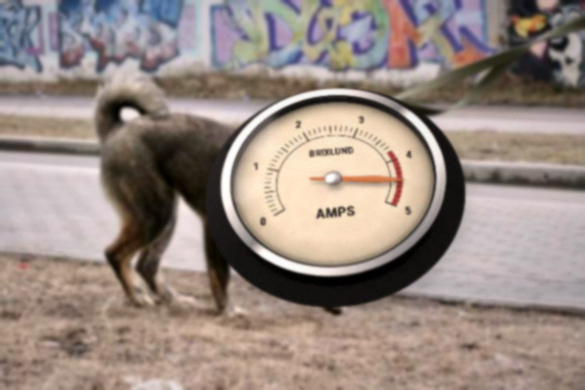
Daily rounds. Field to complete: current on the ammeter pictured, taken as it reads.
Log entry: 4.5 A
